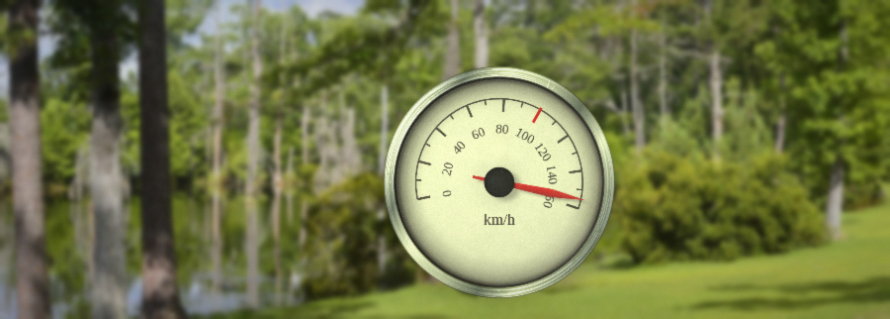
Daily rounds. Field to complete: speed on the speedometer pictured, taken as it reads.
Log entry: 155 km/h
